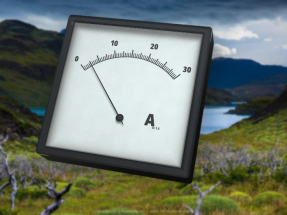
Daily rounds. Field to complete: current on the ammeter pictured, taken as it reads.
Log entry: 2.5 A
